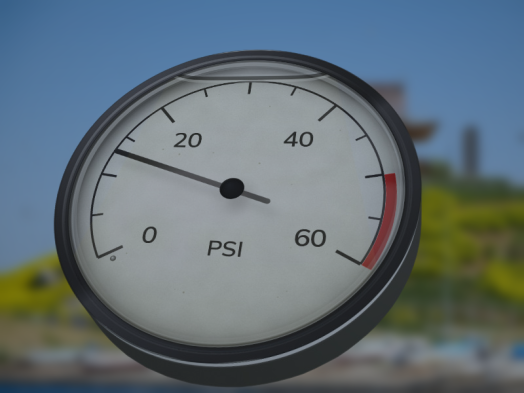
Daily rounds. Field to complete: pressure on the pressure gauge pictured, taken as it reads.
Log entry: 12.5 psi
